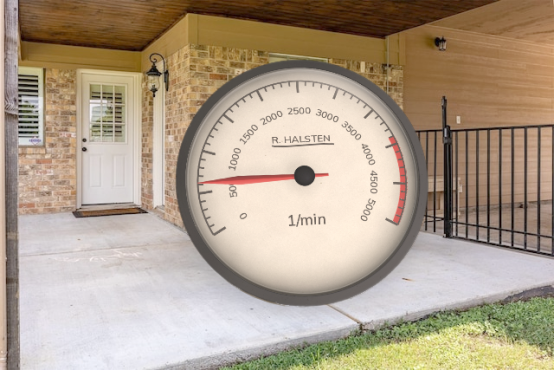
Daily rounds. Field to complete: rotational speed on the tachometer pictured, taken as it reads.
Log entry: 600 rpm
